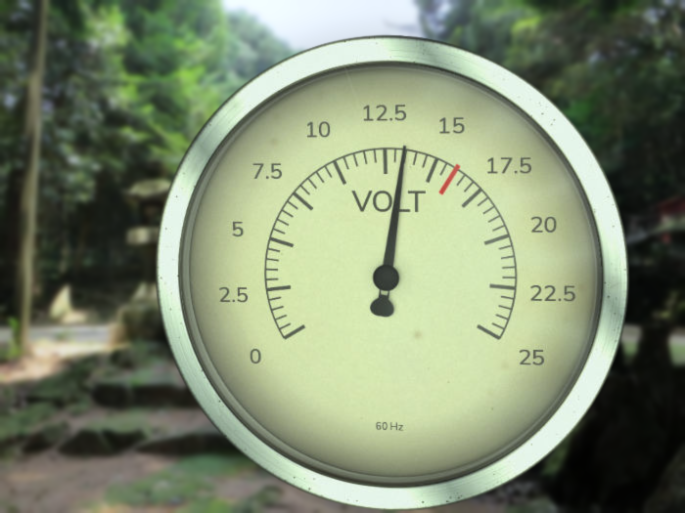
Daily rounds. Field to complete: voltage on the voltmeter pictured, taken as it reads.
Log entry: 13.5 V
